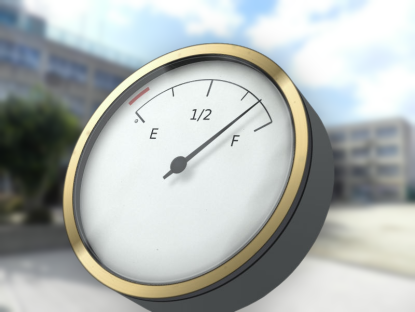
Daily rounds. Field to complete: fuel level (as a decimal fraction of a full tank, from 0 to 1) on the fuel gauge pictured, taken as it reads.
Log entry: 0.875
